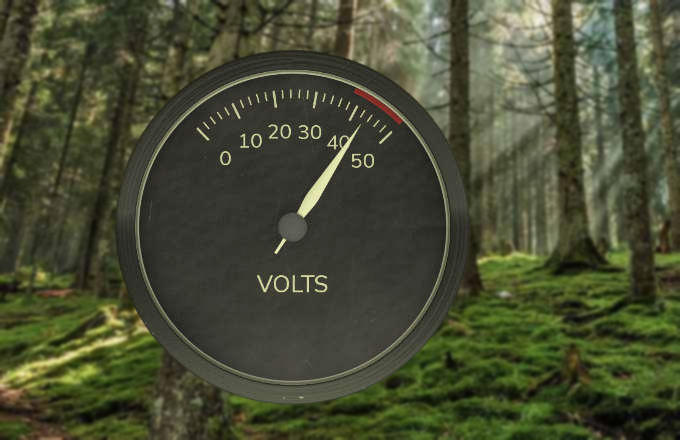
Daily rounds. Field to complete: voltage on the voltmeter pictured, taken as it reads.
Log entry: 43 V
